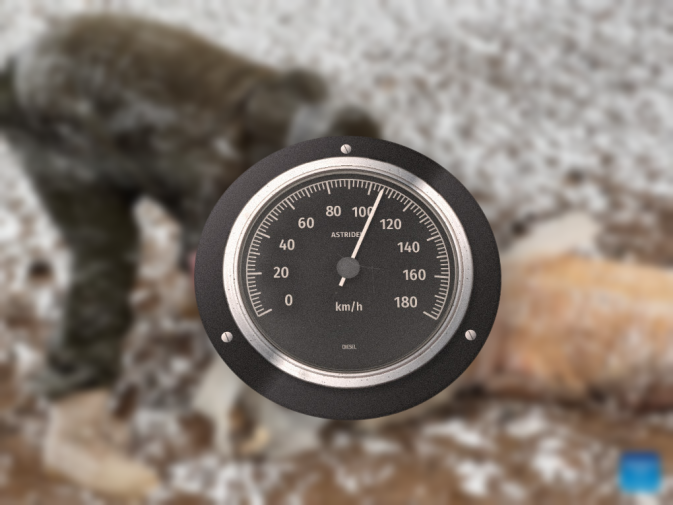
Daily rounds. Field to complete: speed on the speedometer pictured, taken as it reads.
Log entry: 106 km/h
